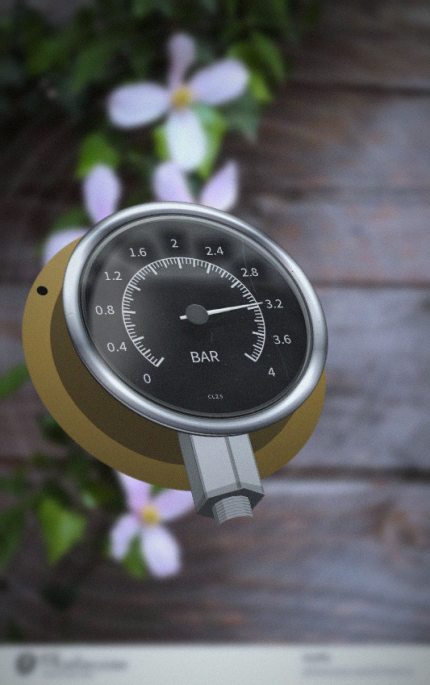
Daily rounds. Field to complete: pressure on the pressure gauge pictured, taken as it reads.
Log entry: 3.2 bar
